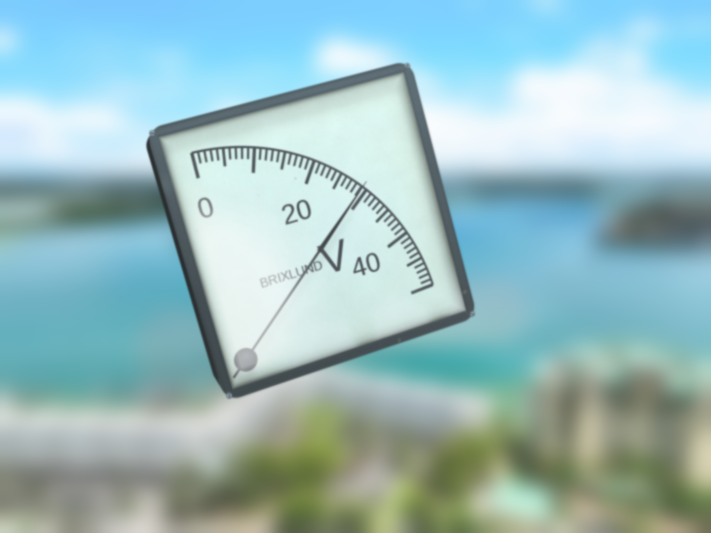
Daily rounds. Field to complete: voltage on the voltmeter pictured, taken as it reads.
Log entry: 29 V
